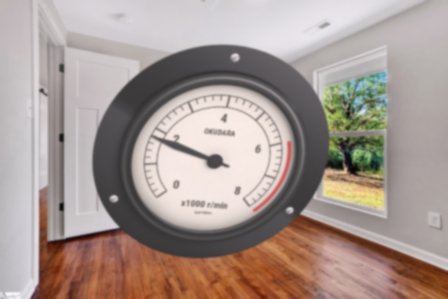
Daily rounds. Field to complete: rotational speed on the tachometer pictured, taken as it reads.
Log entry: 1800 rpm
